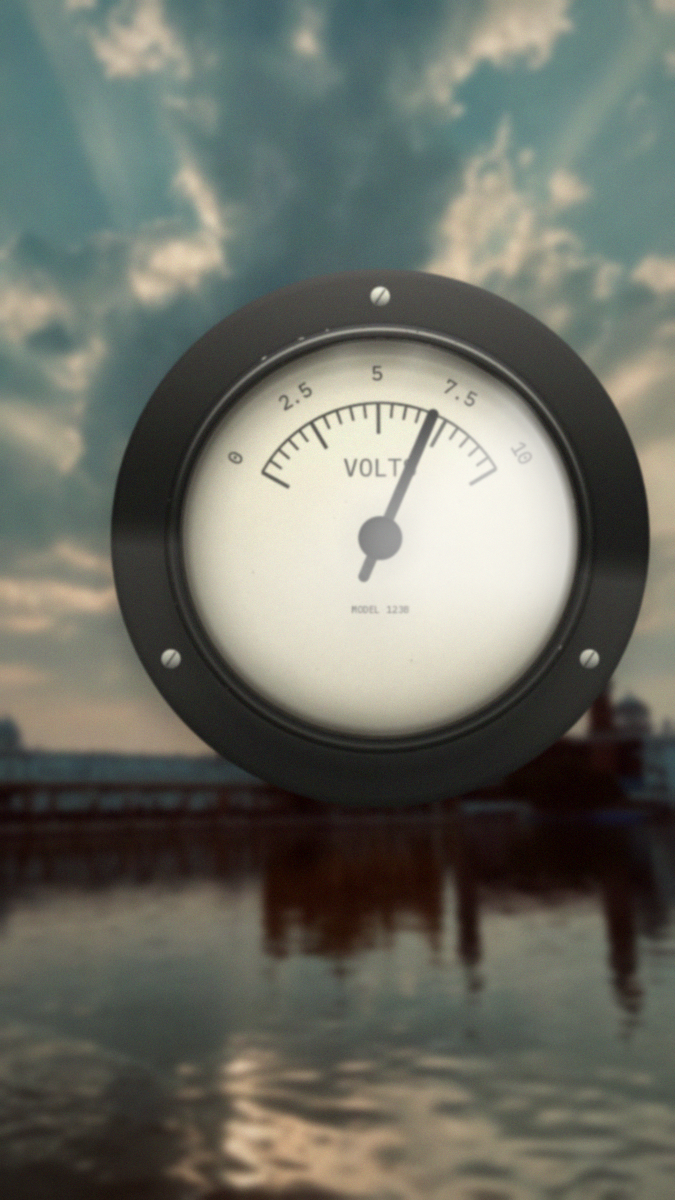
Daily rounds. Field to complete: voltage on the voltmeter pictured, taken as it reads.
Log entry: 7 V
